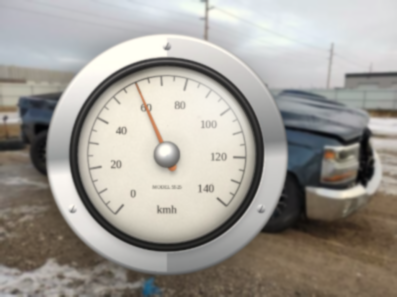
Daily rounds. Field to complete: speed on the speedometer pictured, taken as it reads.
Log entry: 60 km/h
